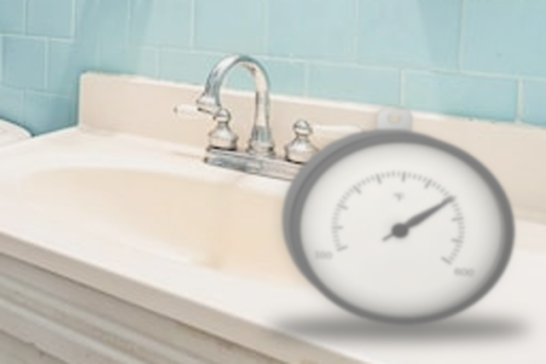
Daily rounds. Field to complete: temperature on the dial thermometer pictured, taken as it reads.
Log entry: 450 °F
